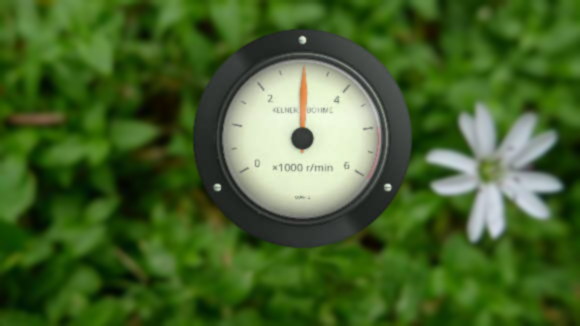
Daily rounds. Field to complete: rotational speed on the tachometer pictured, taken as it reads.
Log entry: 3000 rpm
